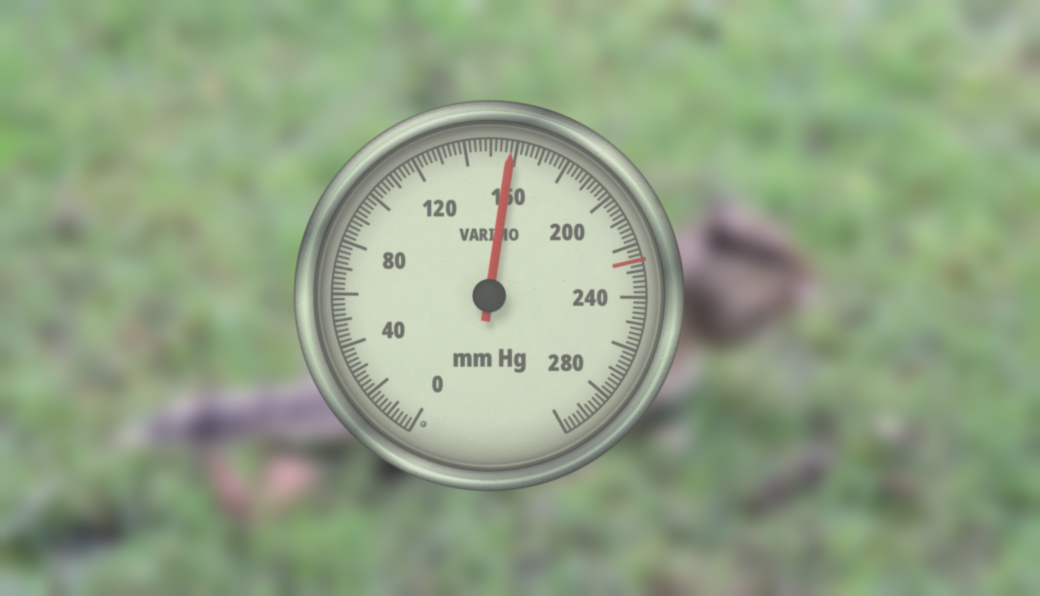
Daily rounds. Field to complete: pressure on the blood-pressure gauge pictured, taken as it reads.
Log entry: 158 mmHg
